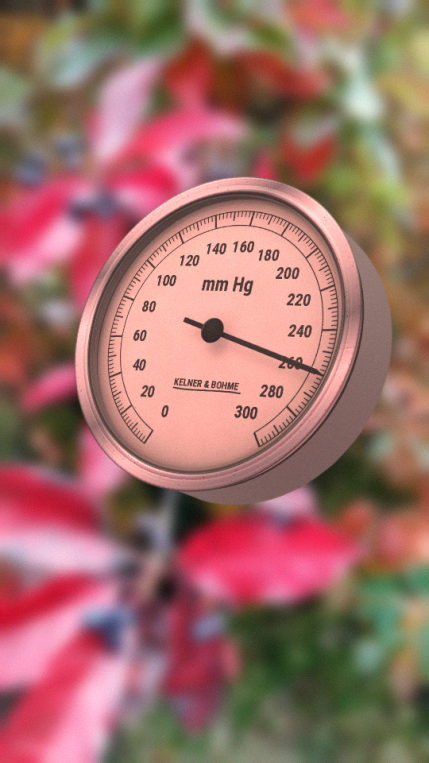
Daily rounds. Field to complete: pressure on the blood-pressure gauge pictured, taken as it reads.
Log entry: 260 mmHg
